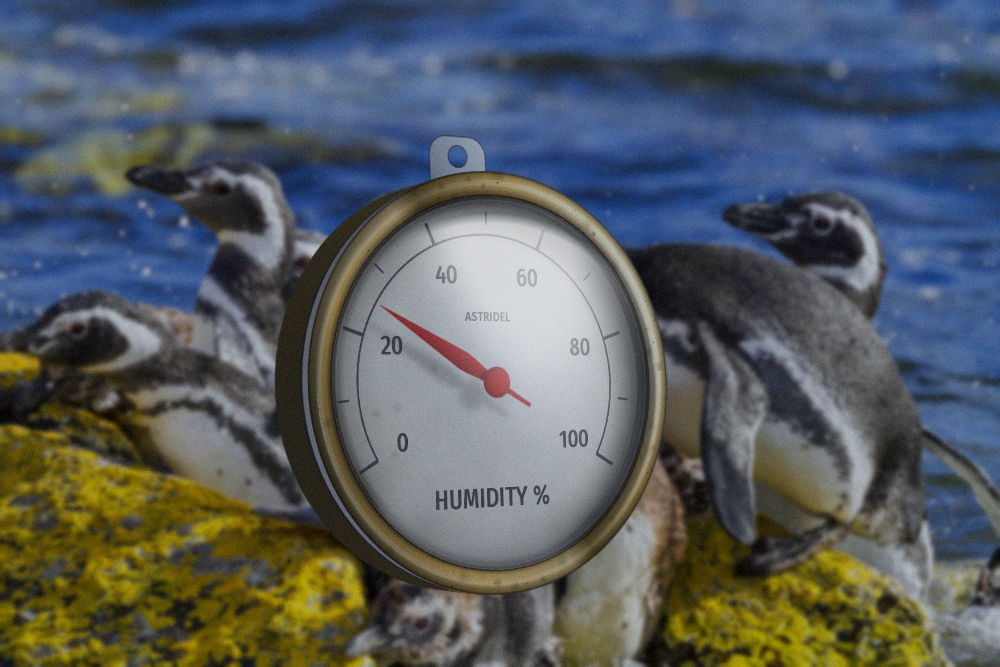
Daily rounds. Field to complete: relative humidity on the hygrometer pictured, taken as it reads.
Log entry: 25 %
